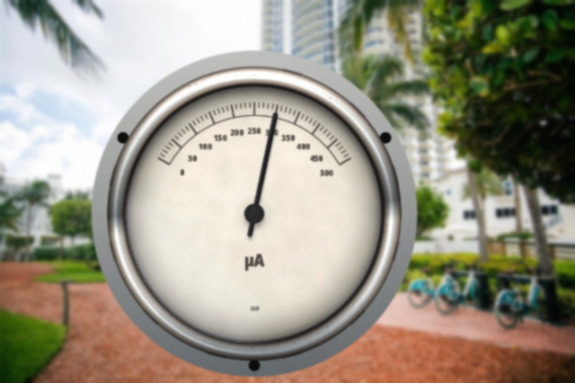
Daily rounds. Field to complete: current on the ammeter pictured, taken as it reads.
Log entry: 300 µA
